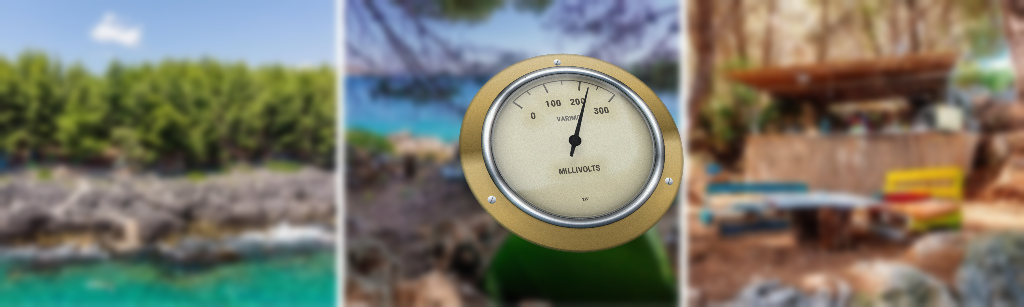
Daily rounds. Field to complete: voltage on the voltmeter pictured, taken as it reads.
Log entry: 225 mV
